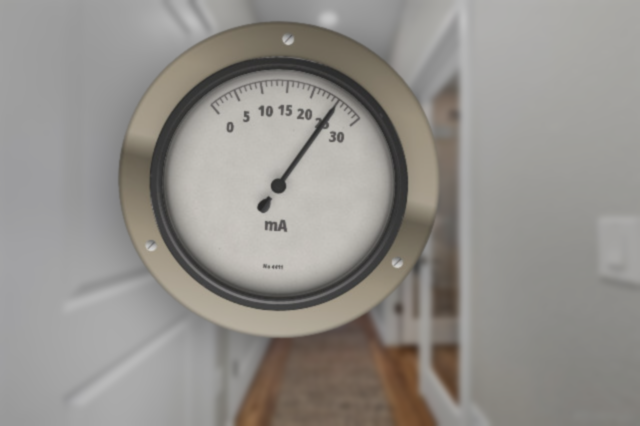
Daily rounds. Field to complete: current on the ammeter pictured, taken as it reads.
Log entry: 25 mA
